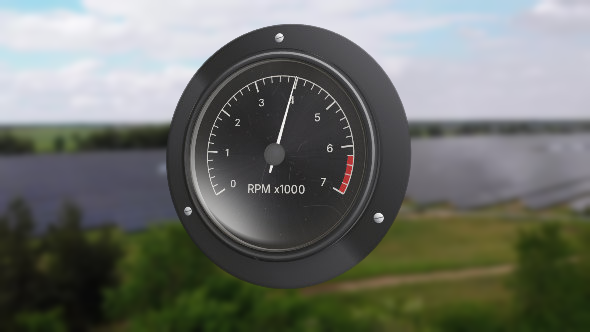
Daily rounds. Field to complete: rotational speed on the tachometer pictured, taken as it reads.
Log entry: 4000 rpm
